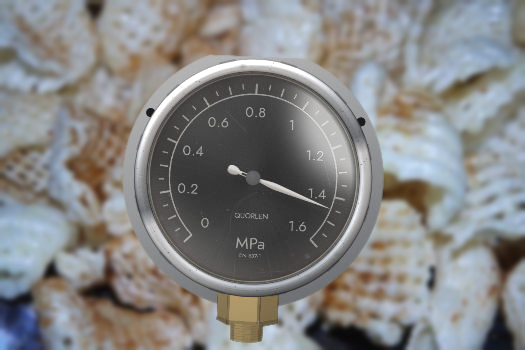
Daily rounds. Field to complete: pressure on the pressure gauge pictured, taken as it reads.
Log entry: 1.45 MPa
